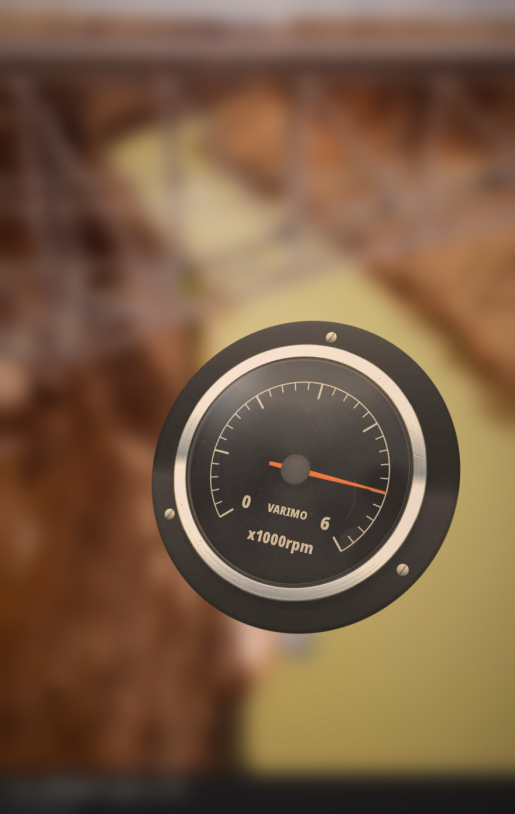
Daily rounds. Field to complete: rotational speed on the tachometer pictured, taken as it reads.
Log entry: 5000 rpm
